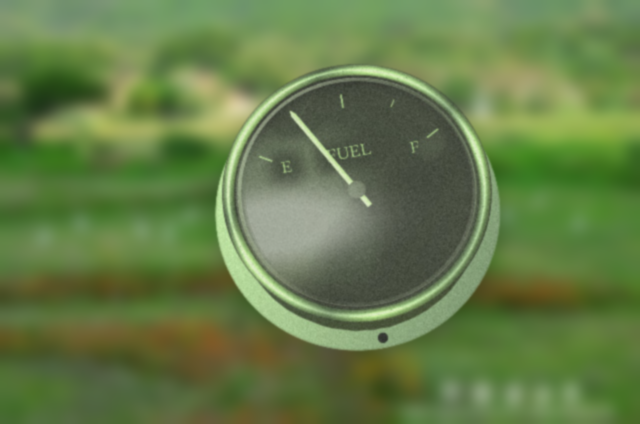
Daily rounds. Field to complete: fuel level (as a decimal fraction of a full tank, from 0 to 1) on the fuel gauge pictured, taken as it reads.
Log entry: 0.25
